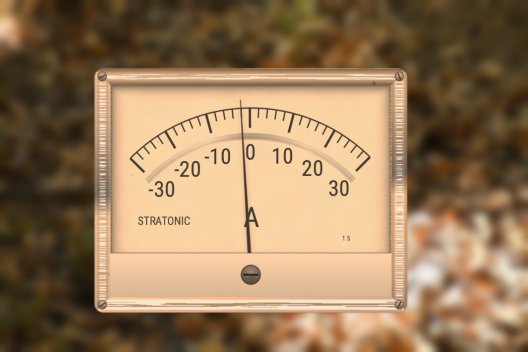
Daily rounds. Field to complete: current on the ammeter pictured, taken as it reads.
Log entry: -2 A
